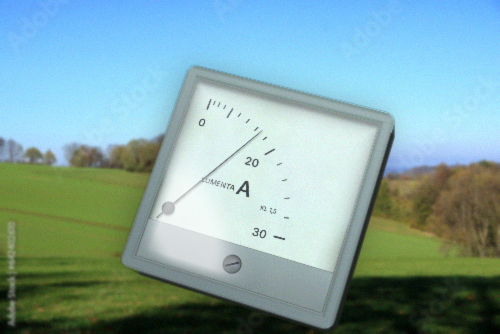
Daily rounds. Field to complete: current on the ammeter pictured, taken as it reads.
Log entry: 17 A
